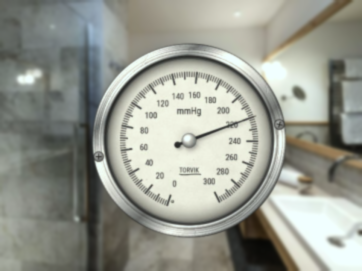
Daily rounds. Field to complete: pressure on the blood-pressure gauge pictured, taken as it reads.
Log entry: 220 mmHg
